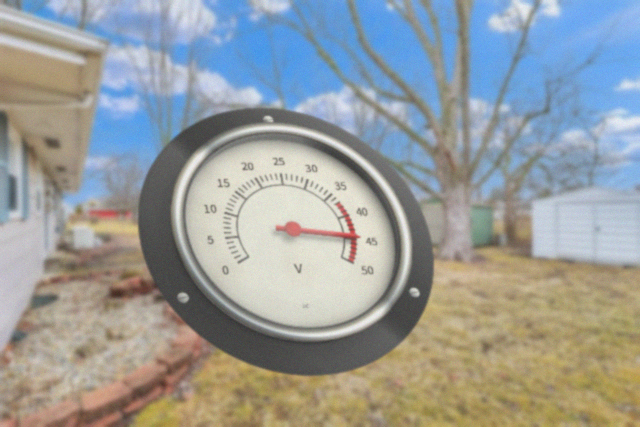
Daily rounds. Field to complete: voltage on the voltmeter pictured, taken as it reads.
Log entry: 45 V
